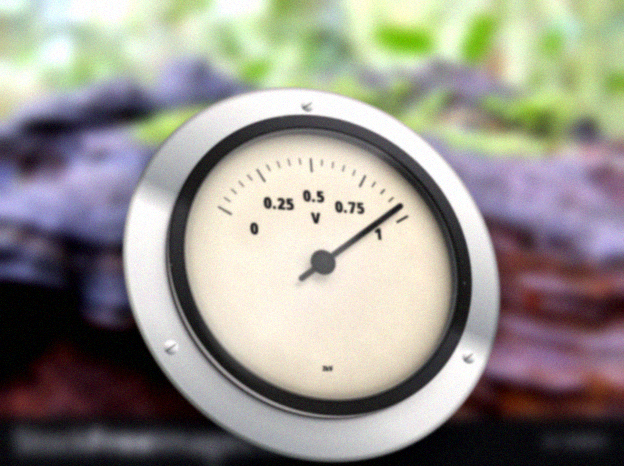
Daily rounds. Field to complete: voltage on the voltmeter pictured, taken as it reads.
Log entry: 0.95 V
